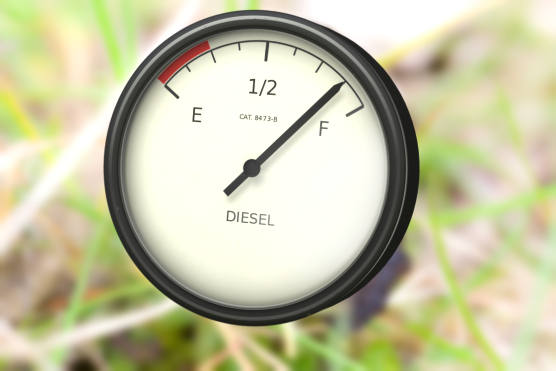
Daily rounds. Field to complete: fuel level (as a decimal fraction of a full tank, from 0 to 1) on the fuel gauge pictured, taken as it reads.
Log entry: 0.875
